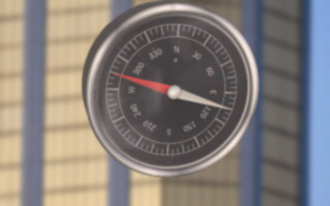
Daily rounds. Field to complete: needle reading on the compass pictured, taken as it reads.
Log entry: 285 °
